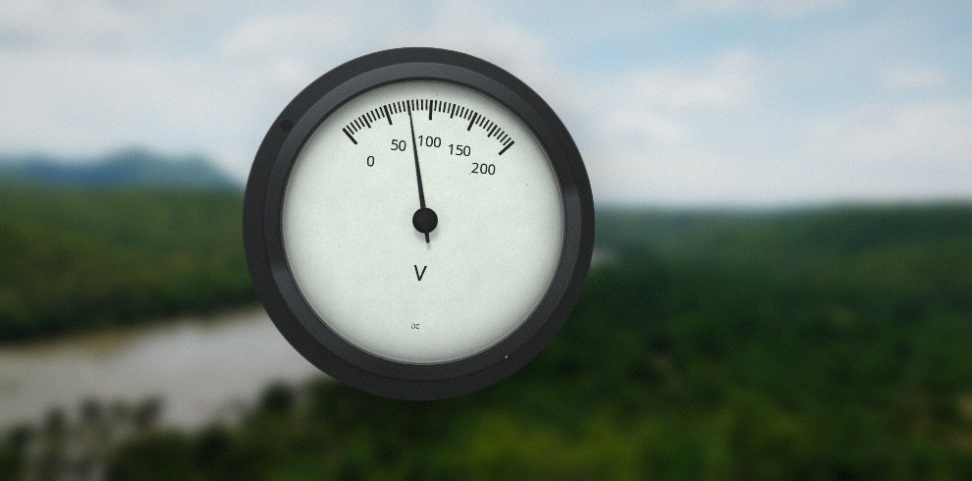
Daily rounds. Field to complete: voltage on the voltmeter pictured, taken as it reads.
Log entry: 75 V
